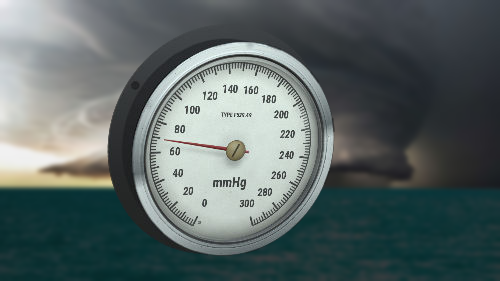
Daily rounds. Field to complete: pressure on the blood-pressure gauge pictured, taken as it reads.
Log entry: 70 mmHg
